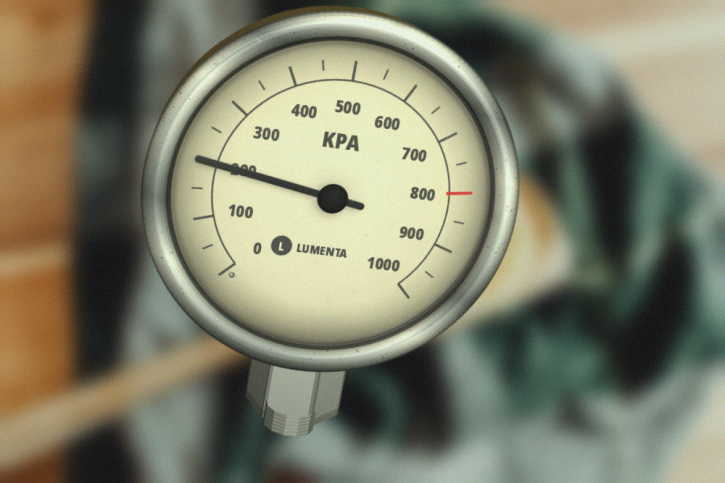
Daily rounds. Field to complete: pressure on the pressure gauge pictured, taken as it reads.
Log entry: 200 kPa
